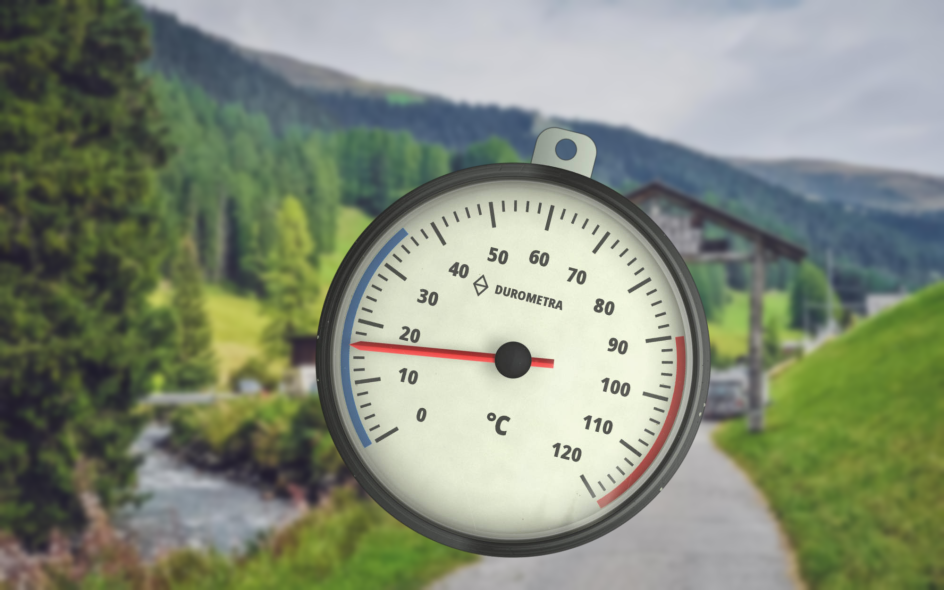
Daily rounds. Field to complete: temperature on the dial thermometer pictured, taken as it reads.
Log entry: 16 °C
